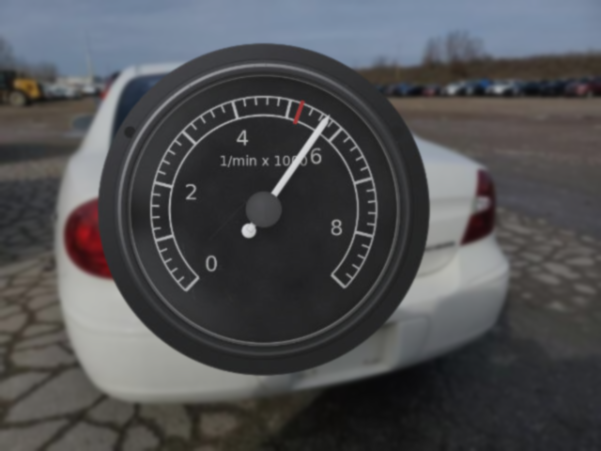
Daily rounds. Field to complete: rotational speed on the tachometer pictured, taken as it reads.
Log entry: 5700 rpm
